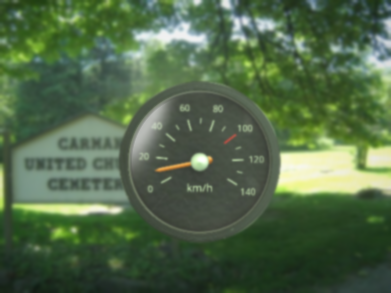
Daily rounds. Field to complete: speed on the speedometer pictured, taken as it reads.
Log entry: 10 km/h
